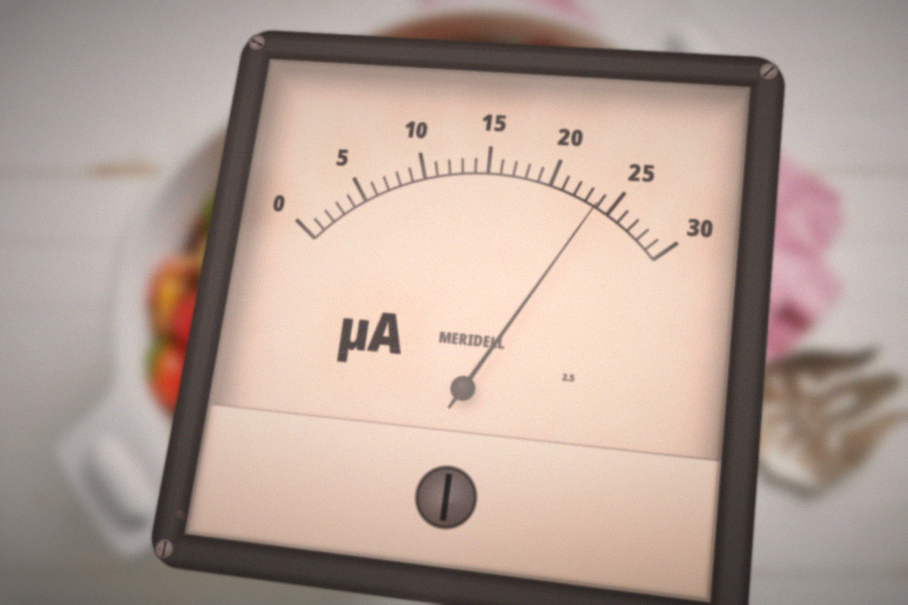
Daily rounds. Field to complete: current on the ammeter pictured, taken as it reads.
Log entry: 24 µA
